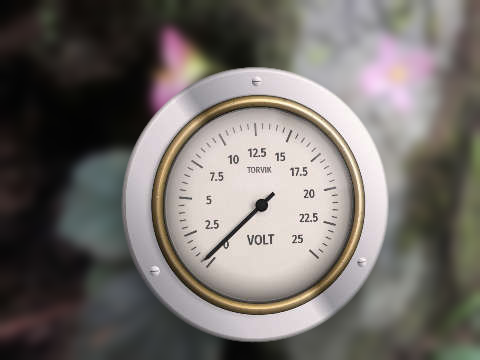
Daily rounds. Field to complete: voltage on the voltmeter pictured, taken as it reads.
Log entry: 0.5 V
